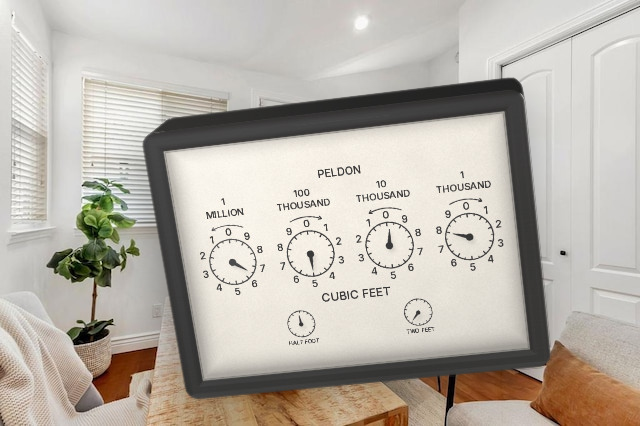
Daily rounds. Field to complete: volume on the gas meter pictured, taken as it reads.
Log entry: 649800 ft³
